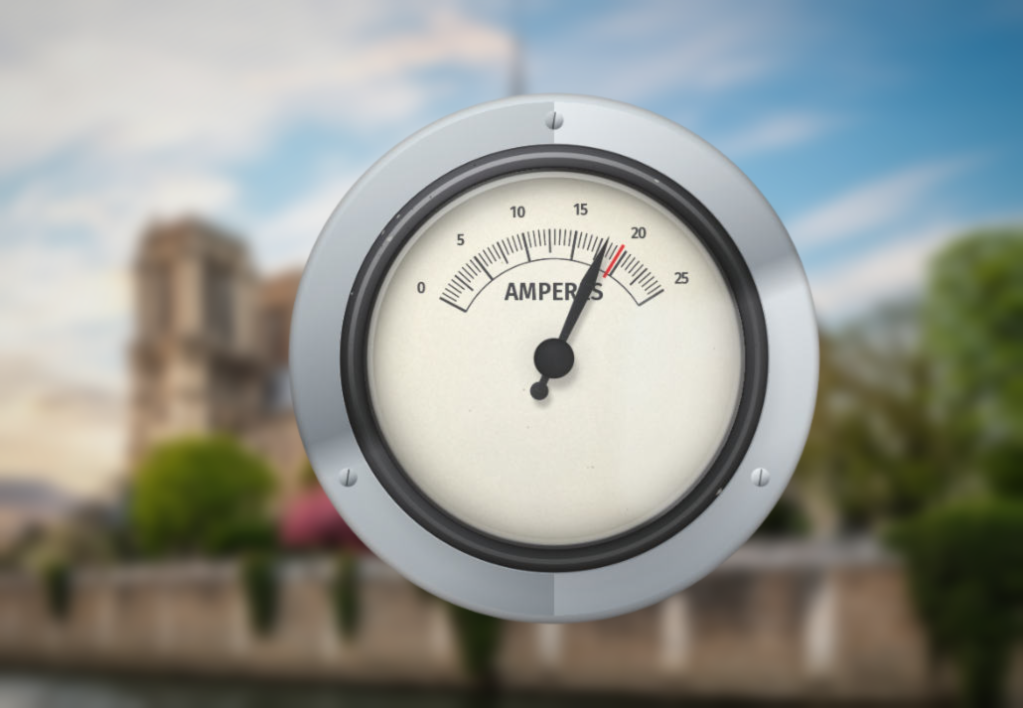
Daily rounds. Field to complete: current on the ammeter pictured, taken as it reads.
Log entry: 18 A
